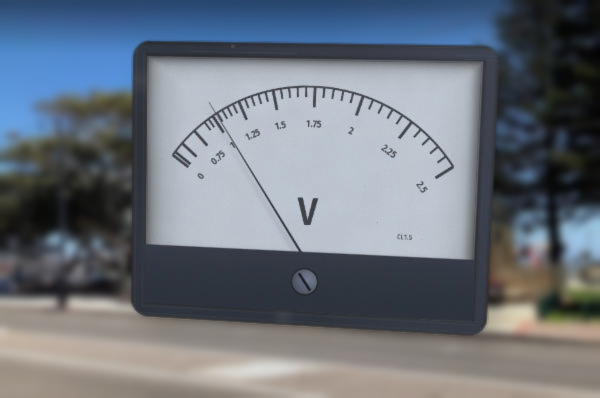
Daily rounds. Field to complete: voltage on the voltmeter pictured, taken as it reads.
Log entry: 1.05 V
